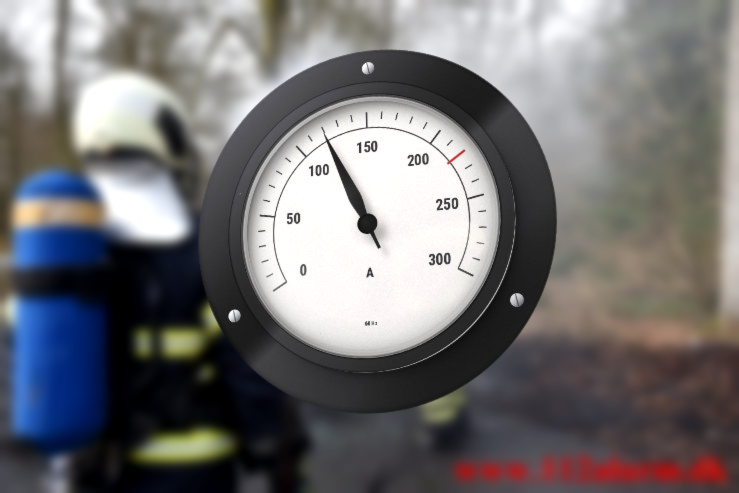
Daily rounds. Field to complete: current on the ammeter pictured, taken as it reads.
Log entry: 120 A
